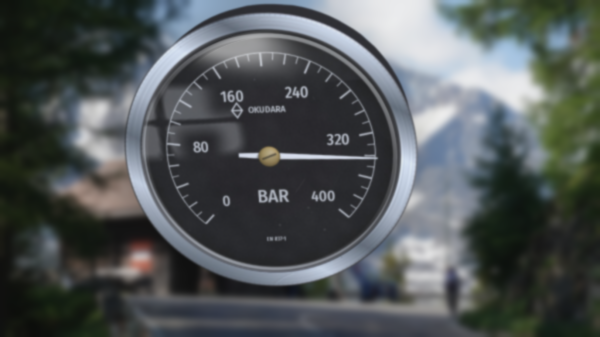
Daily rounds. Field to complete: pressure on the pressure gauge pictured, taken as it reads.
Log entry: 340 bar
